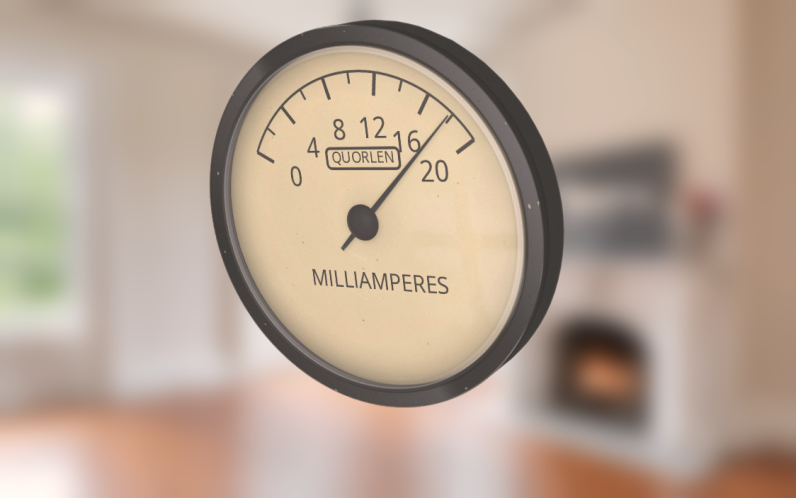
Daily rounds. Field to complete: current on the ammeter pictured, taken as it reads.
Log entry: 18 mA
